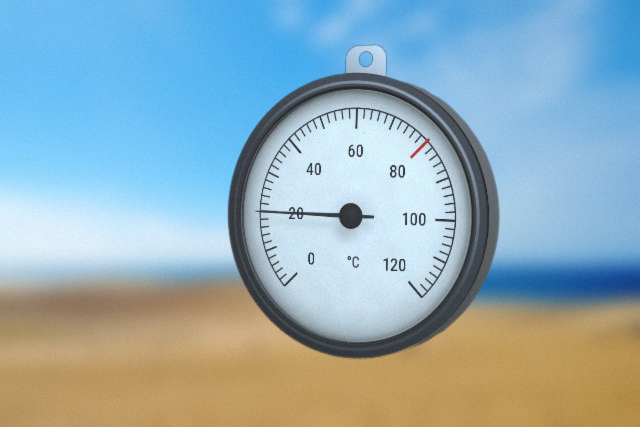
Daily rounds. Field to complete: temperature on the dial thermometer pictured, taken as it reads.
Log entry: 20 °C
